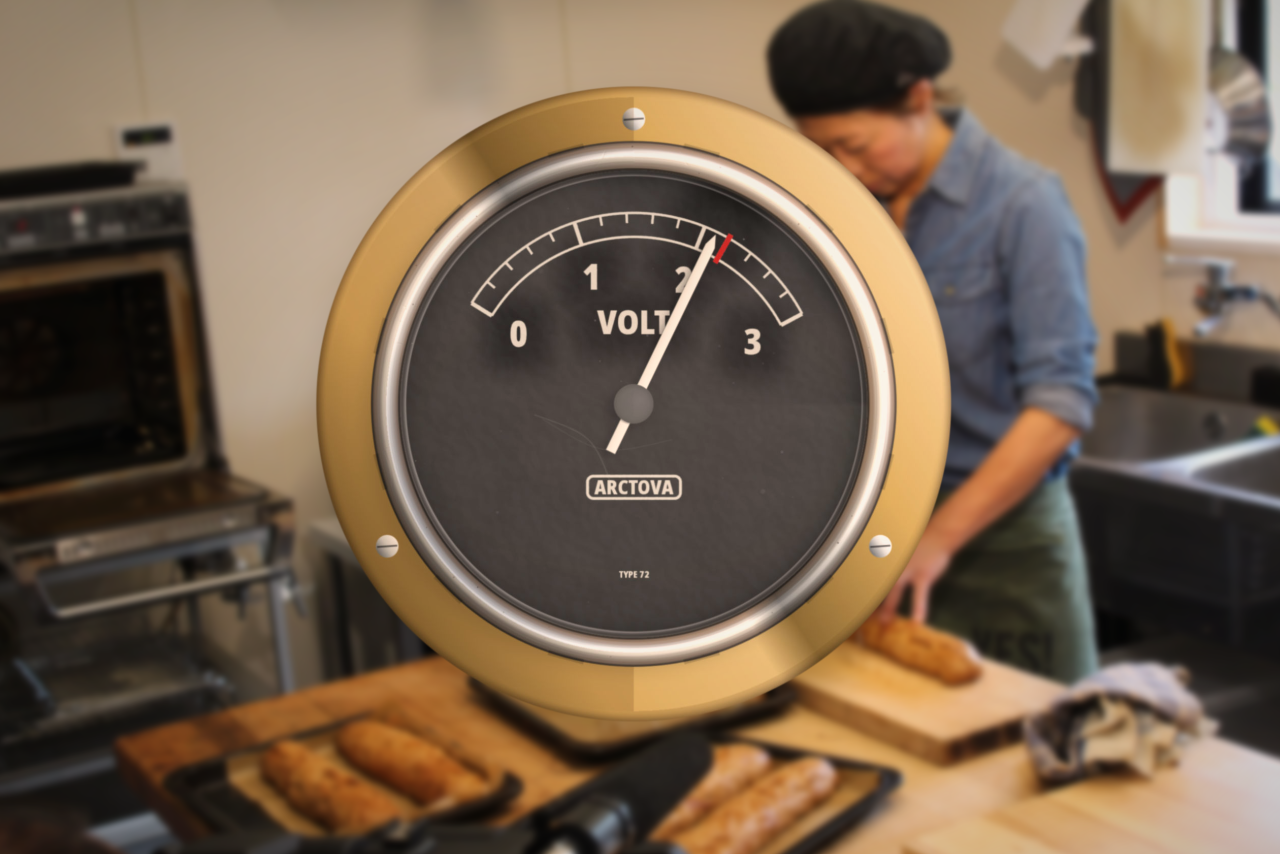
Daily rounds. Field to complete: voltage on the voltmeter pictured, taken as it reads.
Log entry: 2.1 V
